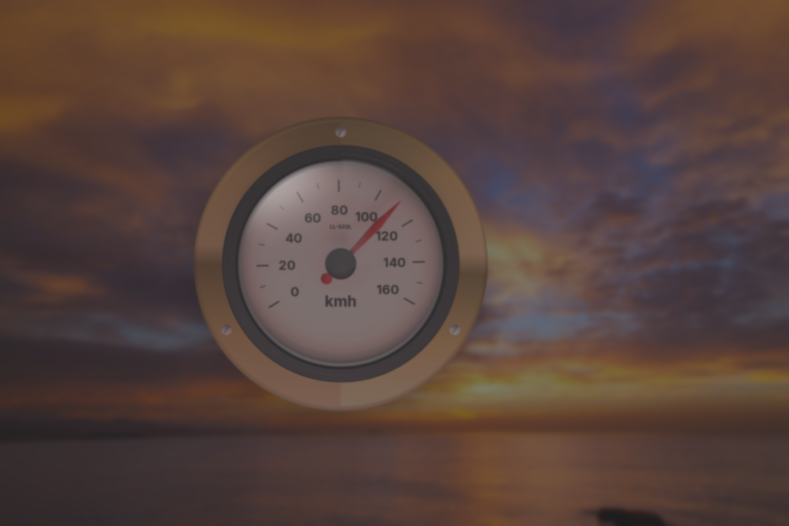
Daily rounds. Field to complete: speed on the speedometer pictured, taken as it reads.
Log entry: 110 km/h
